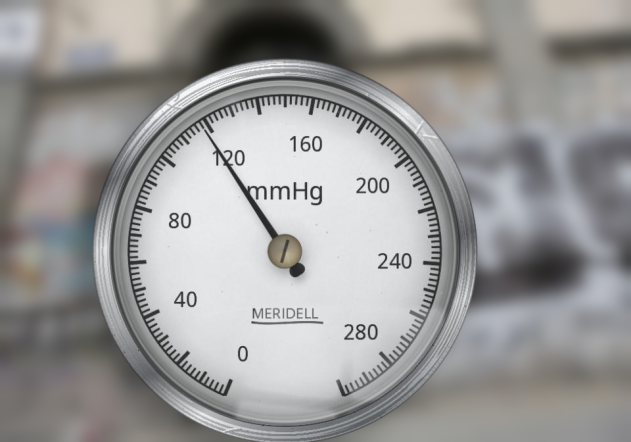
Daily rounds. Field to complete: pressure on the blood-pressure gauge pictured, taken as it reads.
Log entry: 118 mmHg
